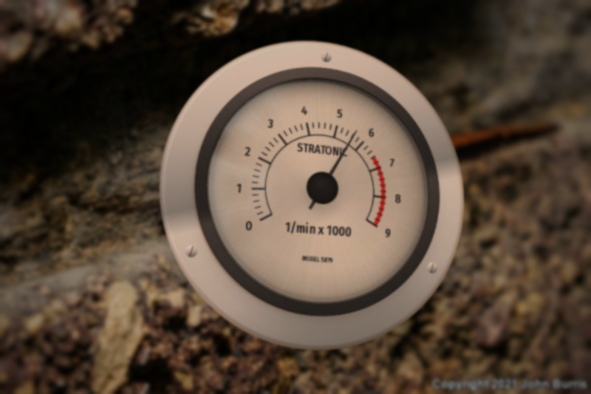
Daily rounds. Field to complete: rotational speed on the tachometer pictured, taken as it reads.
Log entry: 5600 rpm
